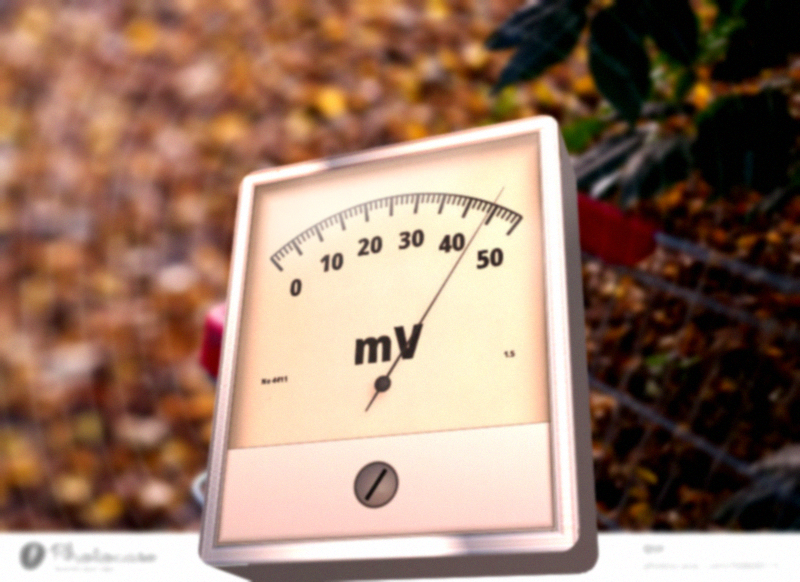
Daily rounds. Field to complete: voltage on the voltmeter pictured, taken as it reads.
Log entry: 45 mV
